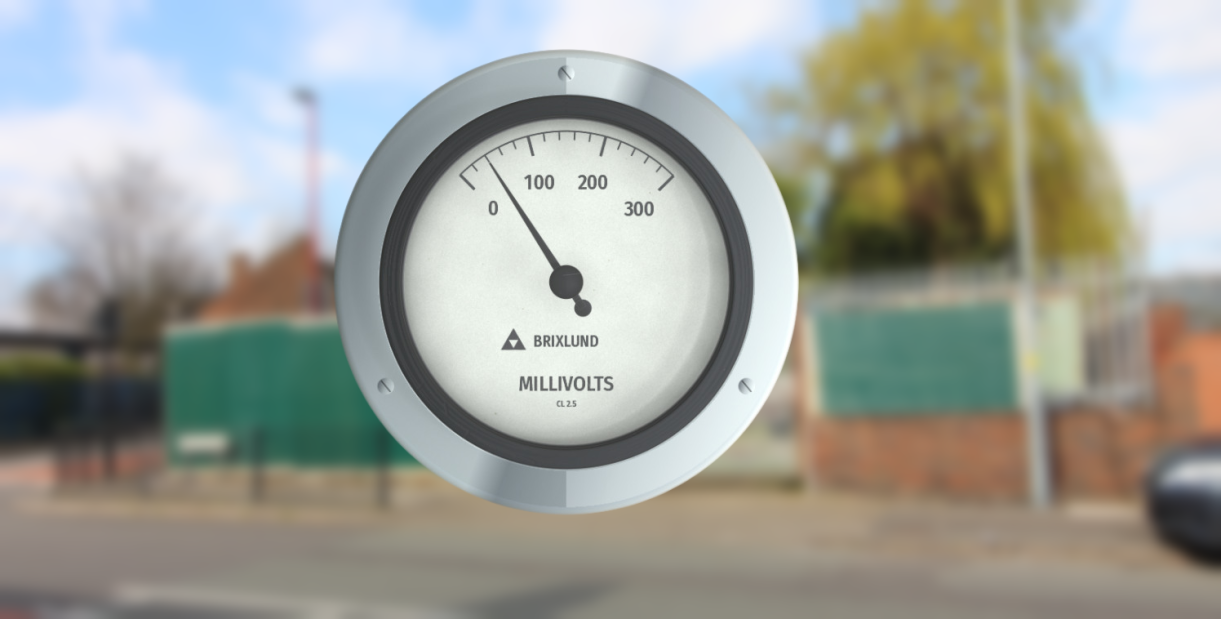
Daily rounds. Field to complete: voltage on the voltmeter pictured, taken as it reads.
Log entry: 40 mV
